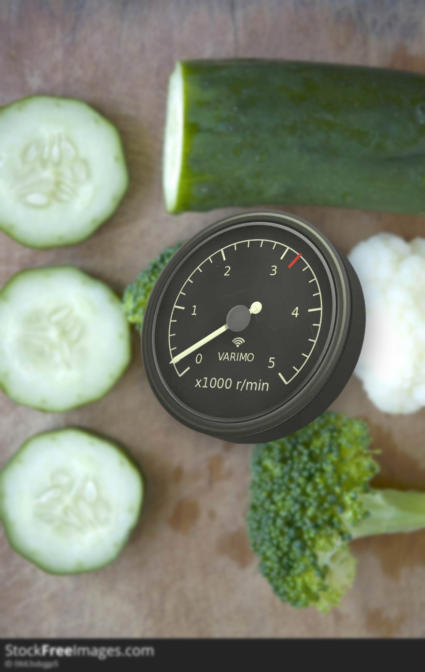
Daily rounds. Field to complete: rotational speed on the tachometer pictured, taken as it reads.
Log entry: 200 rpm
